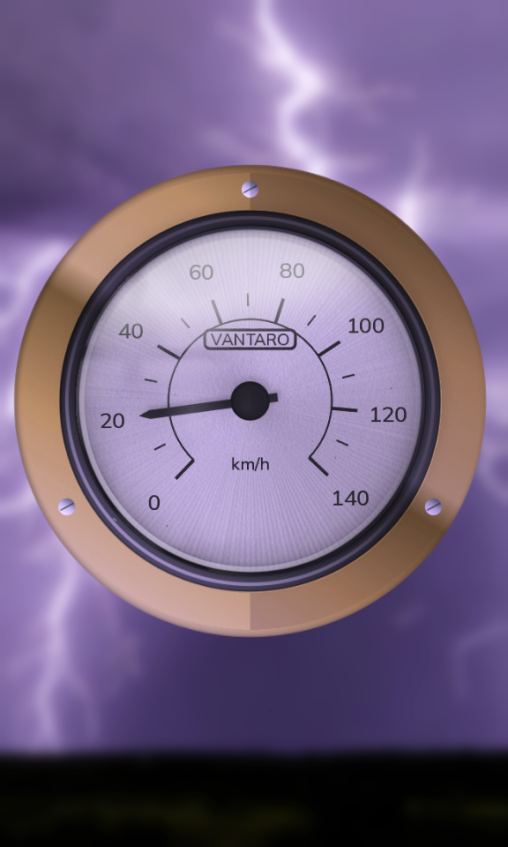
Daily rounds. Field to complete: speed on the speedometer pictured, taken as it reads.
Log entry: 20 km/h
